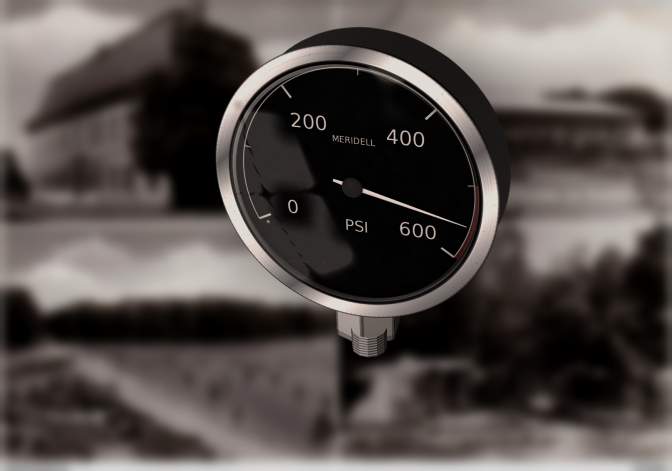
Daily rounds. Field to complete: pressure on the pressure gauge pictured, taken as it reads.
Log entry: 550 psi
